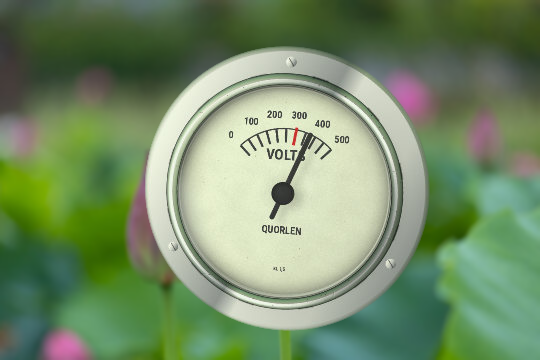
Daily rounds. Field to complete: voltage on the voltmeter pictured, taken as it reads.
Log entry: 375 V
